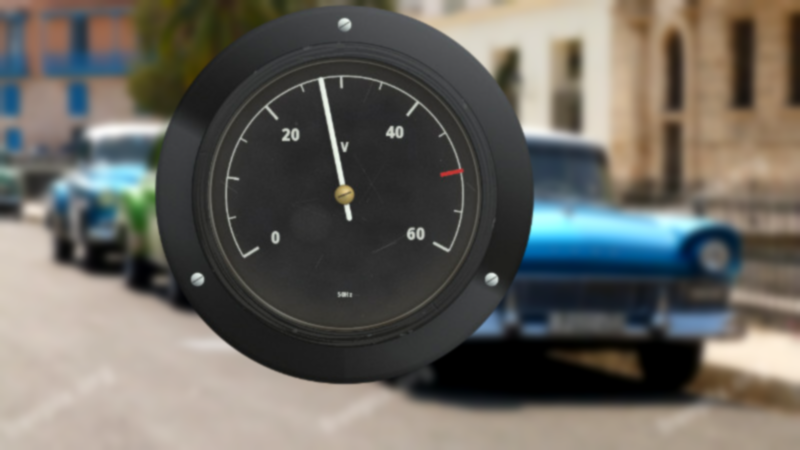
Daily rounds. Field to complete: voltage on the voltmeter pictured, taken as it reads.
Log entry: 27.5 V
